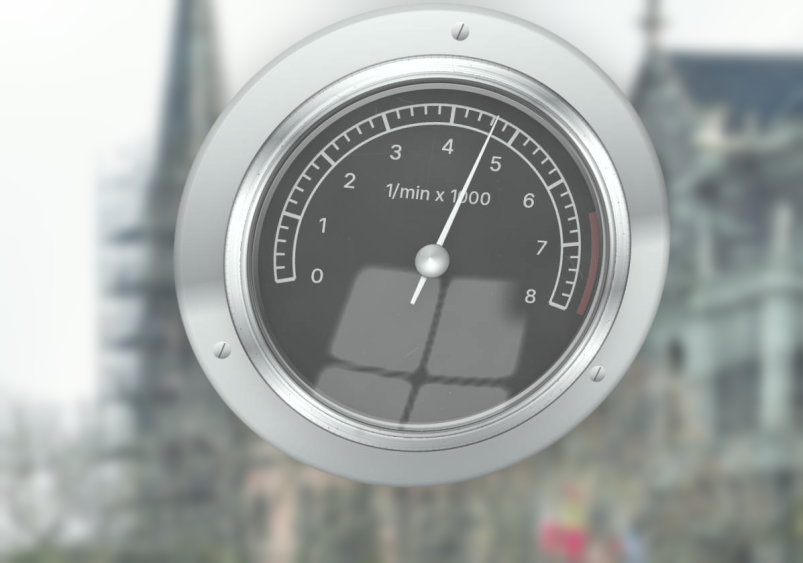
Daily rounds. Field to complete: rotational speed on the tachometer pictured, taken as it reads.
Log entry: 4600 rpm
